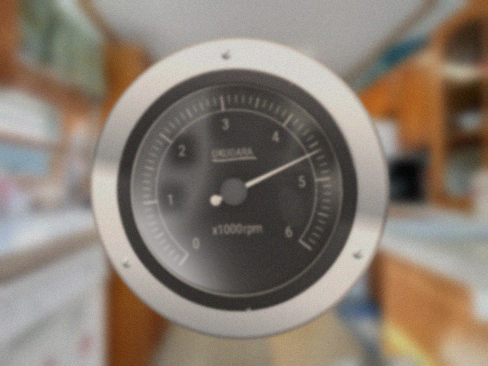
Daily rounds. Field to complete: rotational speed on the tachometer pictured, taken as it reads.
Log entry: 4600 rpm
